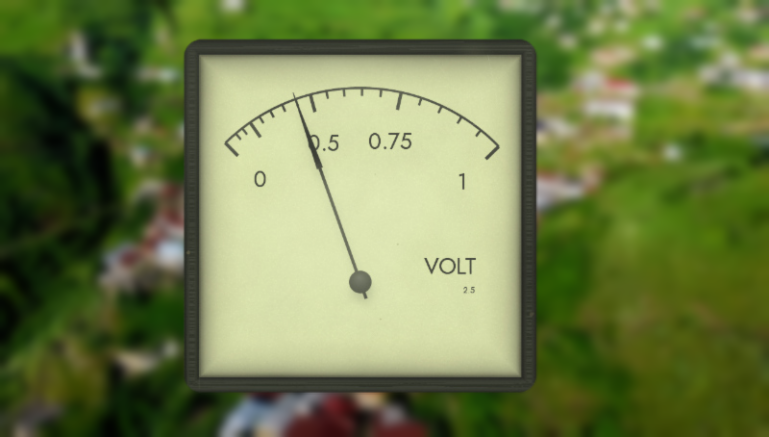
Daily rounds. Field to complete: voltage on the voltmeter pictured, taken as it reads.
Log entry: 0.45 V
